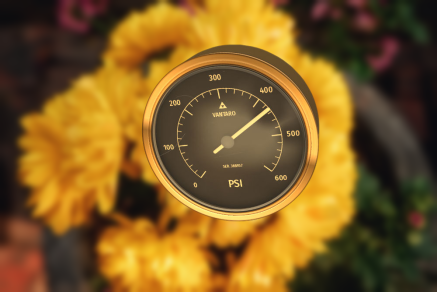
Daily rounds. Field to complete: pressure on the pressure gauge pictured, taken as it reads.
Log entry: 430 psi
